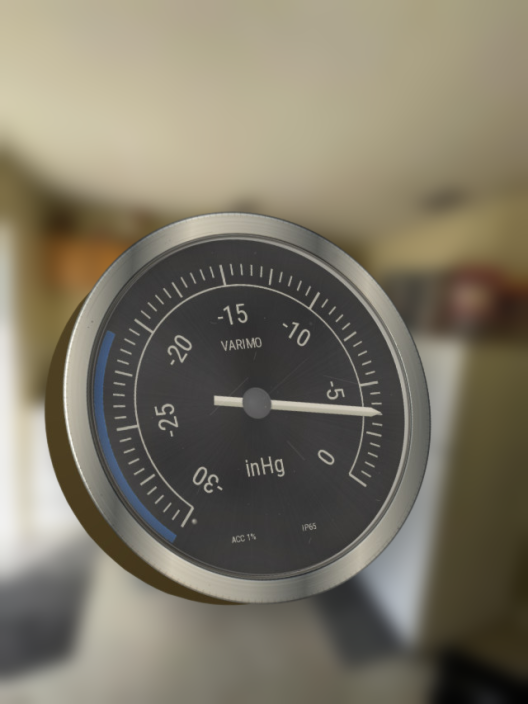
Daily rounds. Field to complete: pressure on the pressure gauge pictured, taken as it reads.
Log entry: -3.5 inHg
